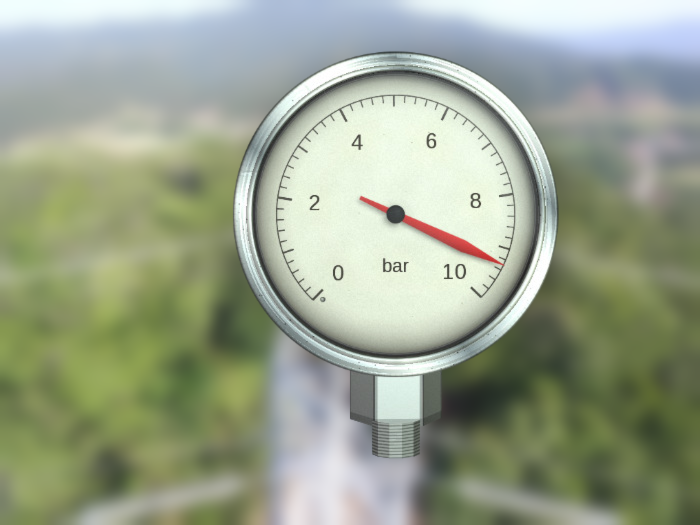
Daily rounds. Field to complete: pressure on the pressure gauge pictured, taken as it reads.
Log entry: 9.3 bar
